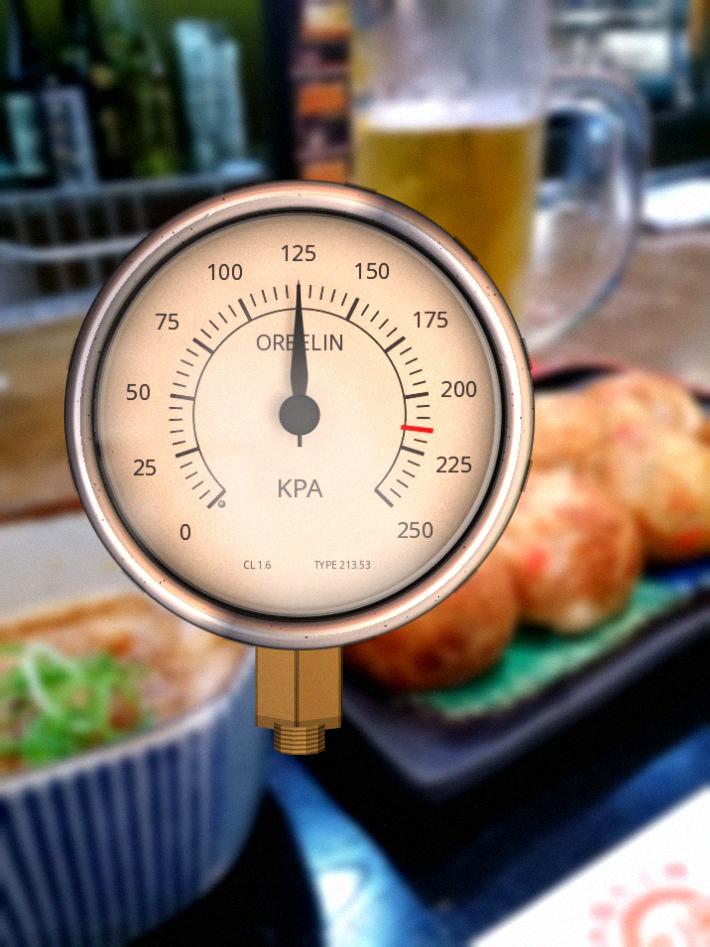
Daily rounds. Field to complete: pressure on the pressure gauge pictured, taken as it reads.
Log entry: 125 kPa
